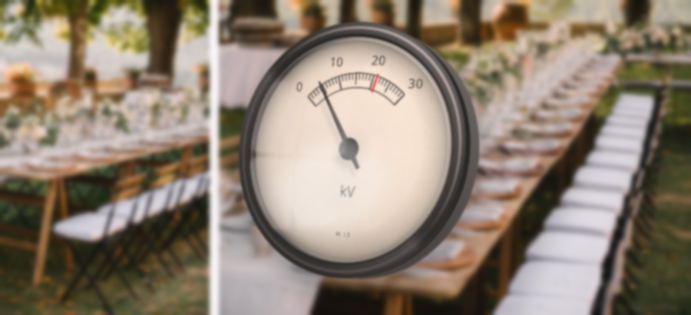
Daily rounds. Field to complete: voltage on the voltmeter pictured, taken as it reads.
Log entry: 5 kV
